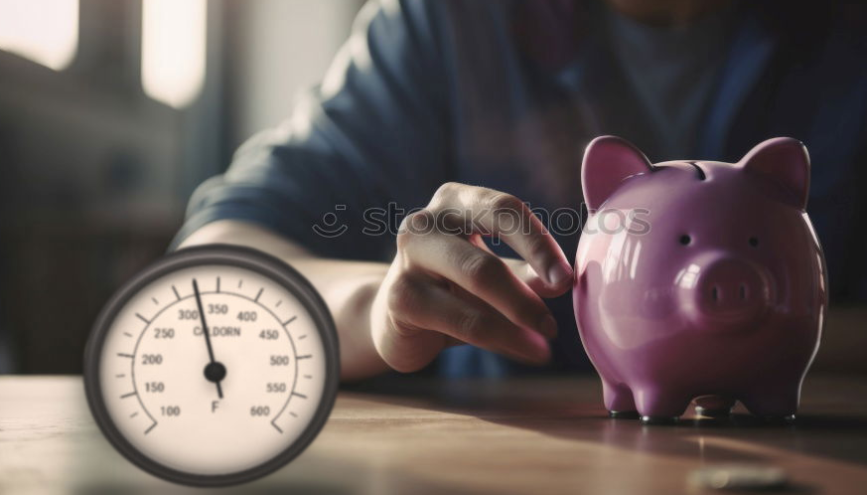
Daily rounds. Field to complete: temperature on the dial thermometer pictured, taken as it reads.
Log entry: 325 °F
